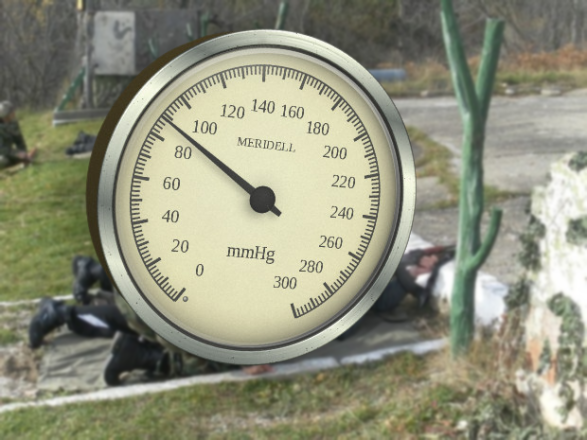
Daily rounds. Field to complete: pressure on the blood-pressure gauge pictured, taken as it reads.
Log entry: 88 mmHg
